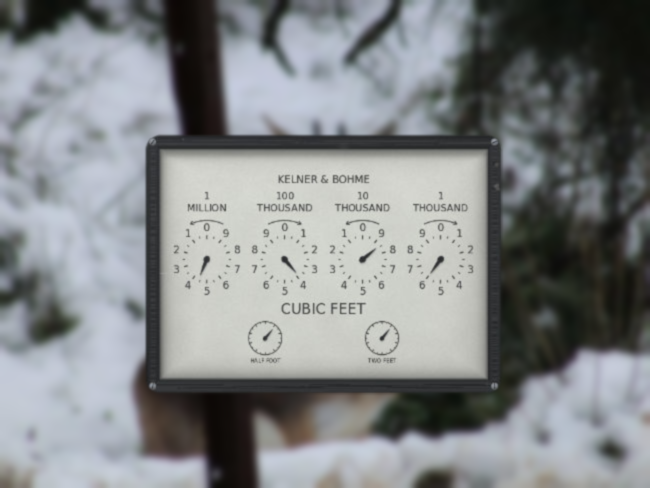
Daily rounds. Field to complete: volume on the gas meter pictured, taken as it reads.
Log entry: 438600 ft³
